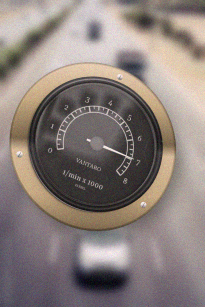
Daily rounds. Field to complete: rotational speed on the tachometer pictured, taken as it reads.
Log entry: 7000 rpm
